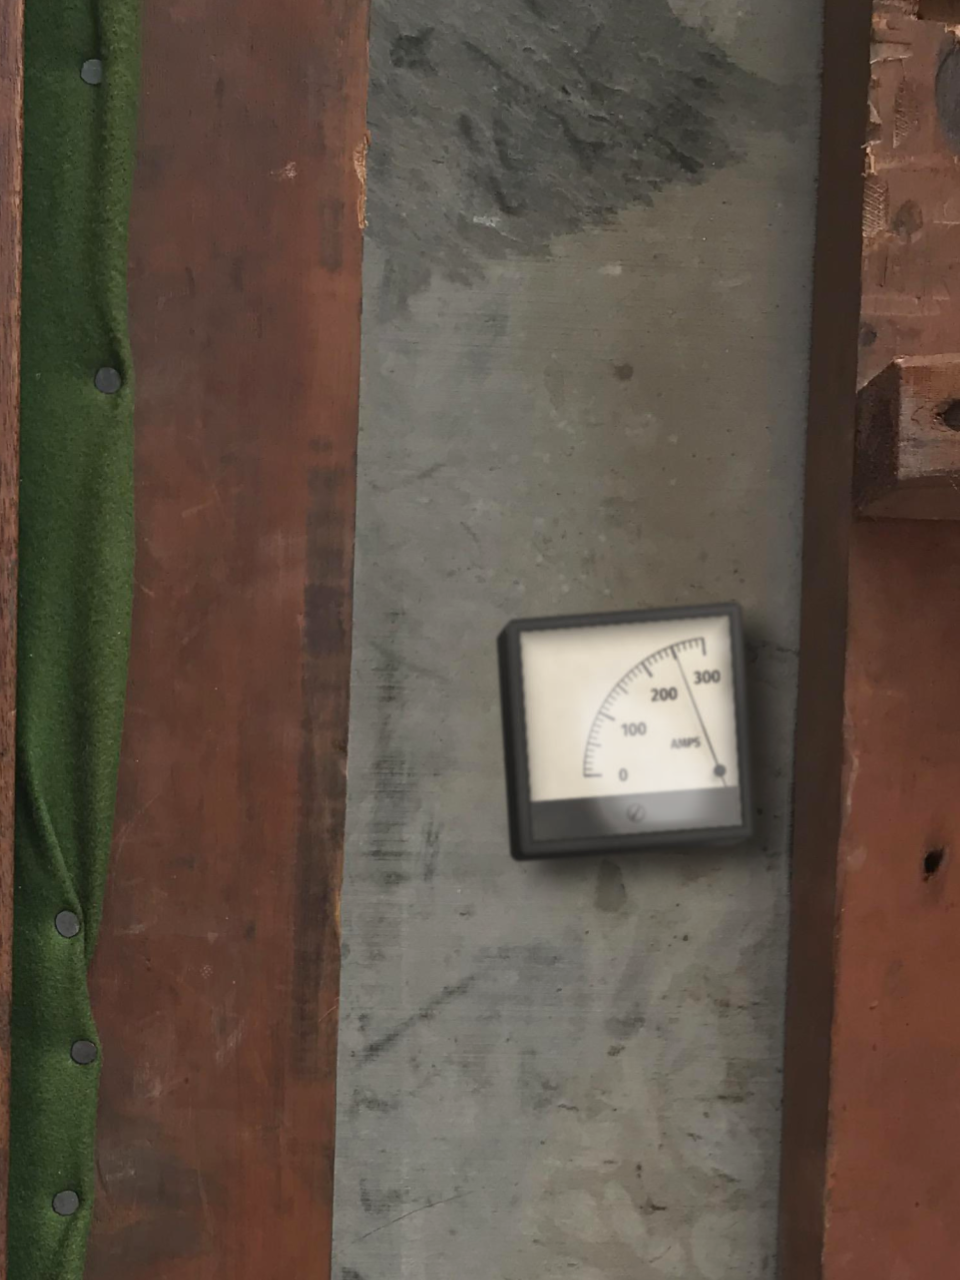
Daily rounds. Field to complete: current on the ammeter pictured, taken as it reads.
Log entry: 250 A
